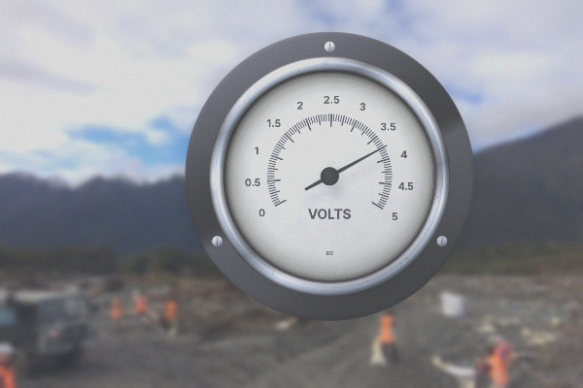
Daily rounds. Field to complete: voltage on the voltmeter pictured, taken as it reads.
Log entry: 3.75 V
